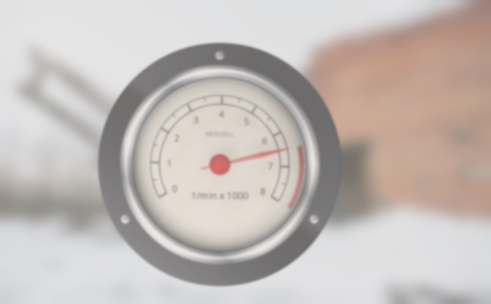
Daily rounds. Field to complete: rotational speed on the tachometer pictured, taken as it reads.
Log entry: 6500 rpm
